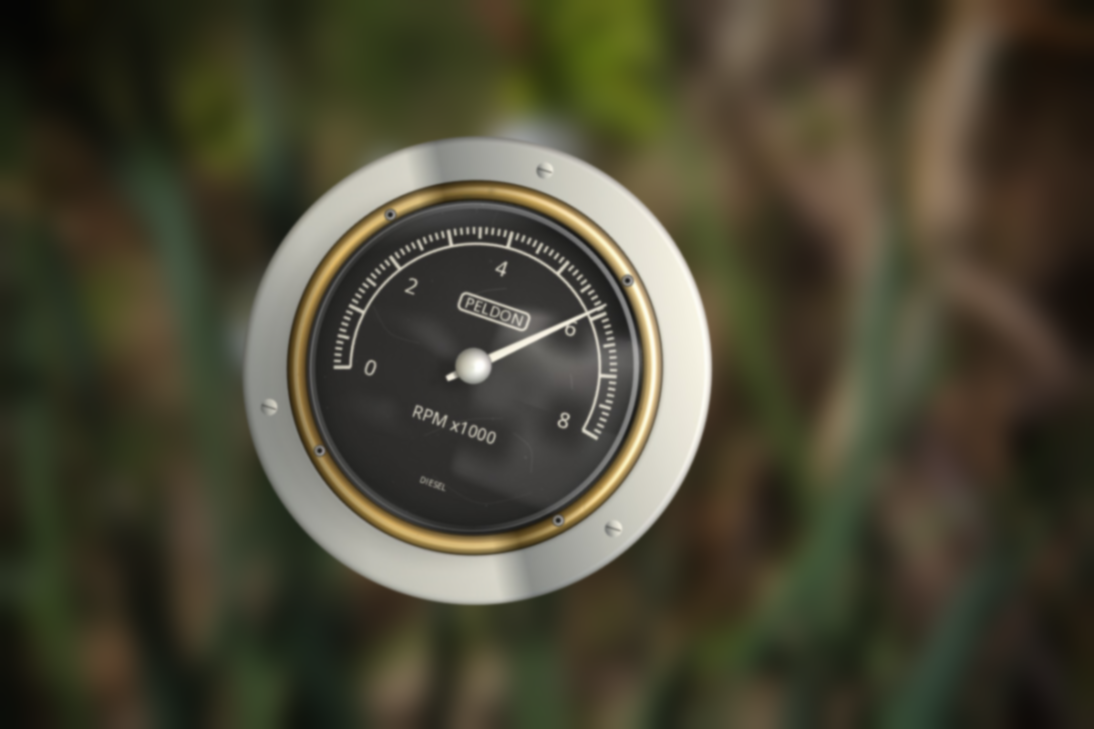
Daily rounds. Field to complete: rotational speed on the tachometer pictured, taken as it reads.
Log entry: 5900 rpm
